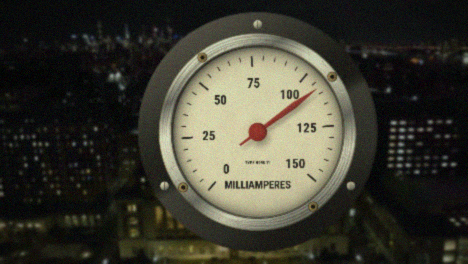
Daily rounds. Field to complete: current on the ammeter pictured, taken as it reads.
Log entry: 107.5 mA
